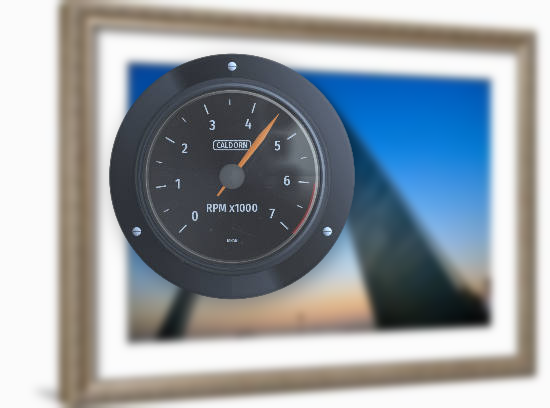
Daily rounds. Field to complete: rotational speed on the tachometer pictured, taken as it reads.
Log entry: 4500 rpm
